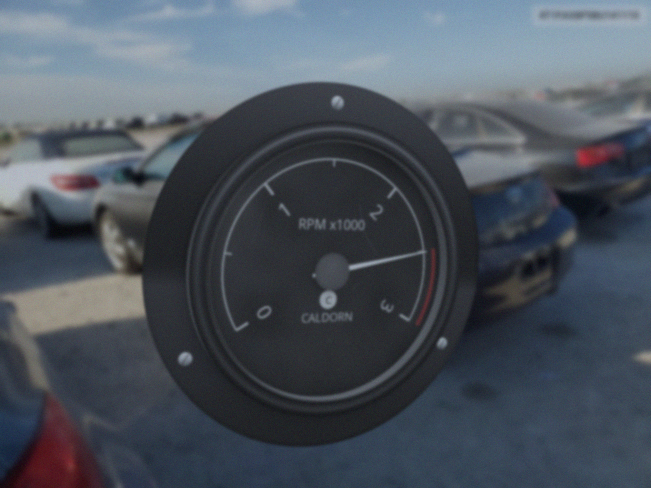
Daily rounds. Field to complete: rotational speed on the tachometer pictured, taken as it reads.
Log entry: 2500 rpm
